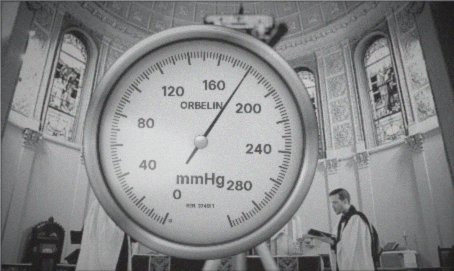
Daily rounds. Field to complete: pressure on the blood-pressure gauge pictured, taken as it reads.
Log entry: 180 mmHg
